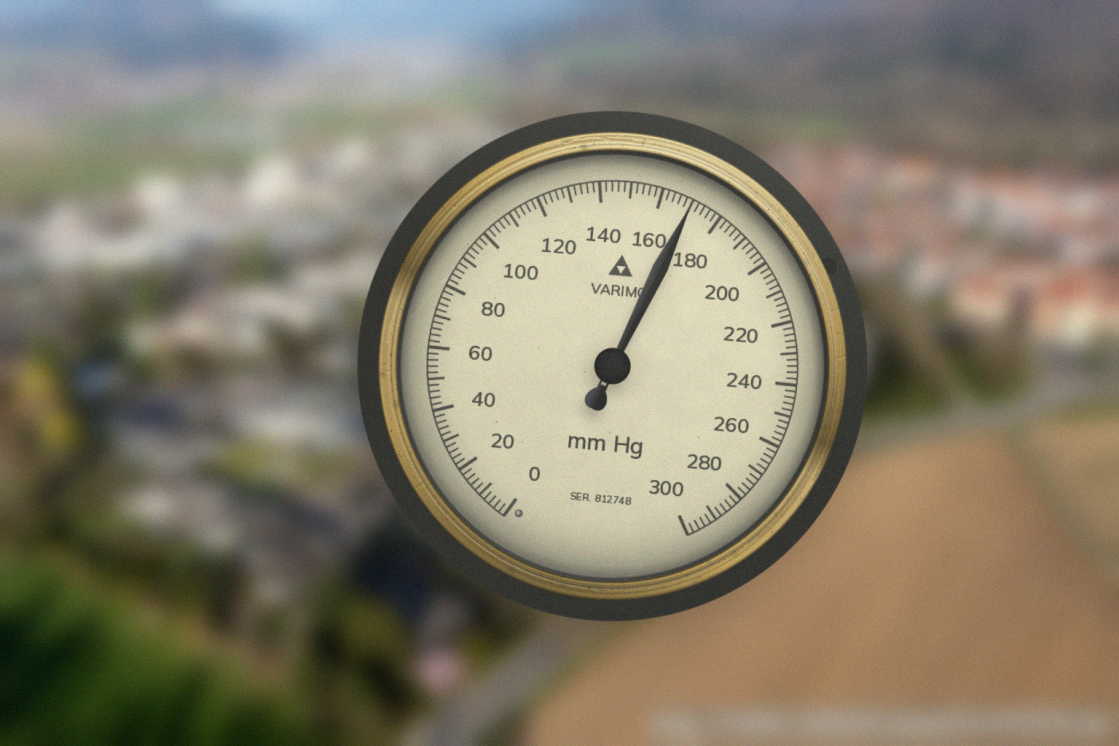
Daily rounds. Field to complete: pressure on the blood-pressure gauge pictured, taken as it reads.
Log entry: 170 mmHg
